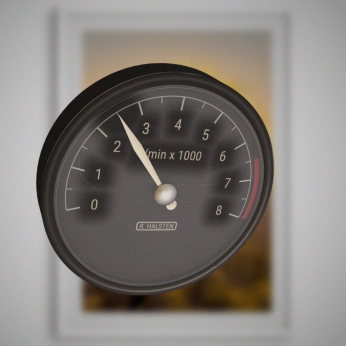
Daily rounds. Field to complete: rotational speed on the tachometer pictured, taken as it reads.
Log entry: 2500 rpm
